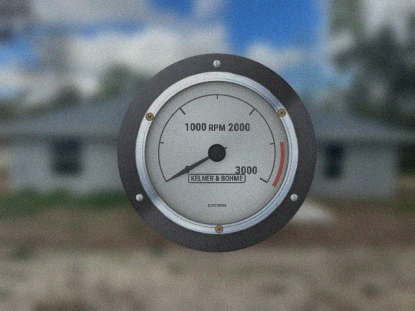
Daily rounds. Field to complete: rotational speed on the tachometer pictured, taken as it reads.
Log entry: 0 rpm
